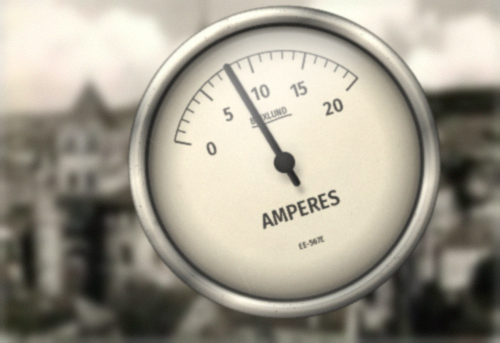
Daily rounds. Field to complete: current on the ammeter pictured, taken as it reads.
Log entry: 8 A
